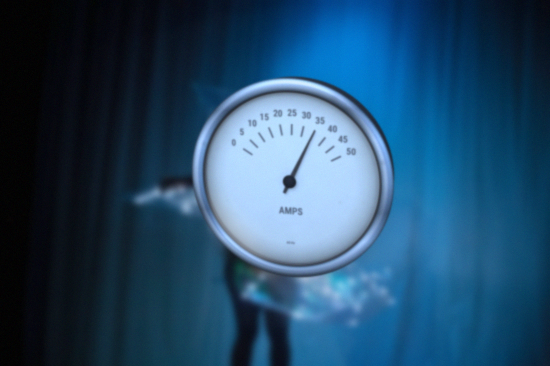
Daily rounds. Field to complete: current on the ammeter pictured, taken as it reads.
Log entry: 35 A
